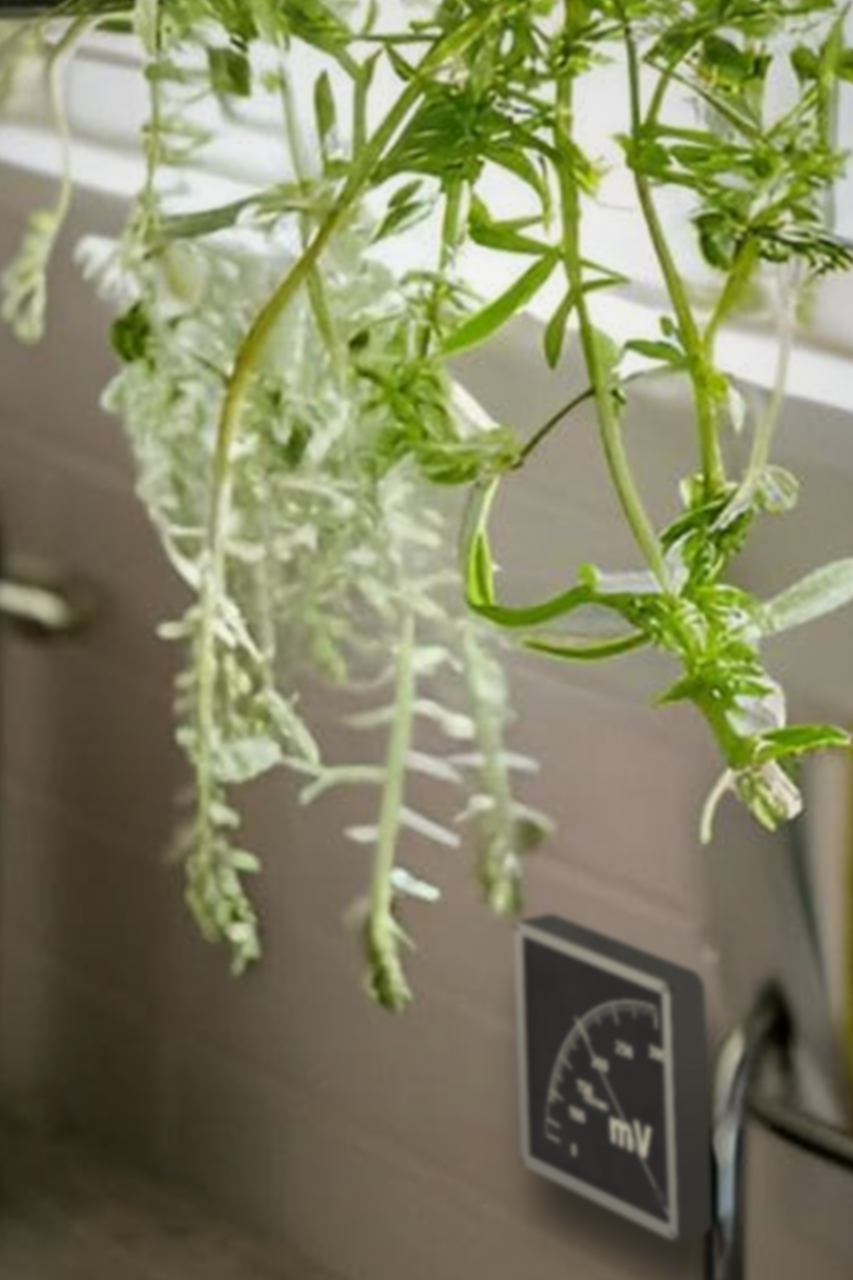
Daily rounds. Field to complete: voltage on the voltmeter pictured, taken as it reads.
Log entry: 200 mV
